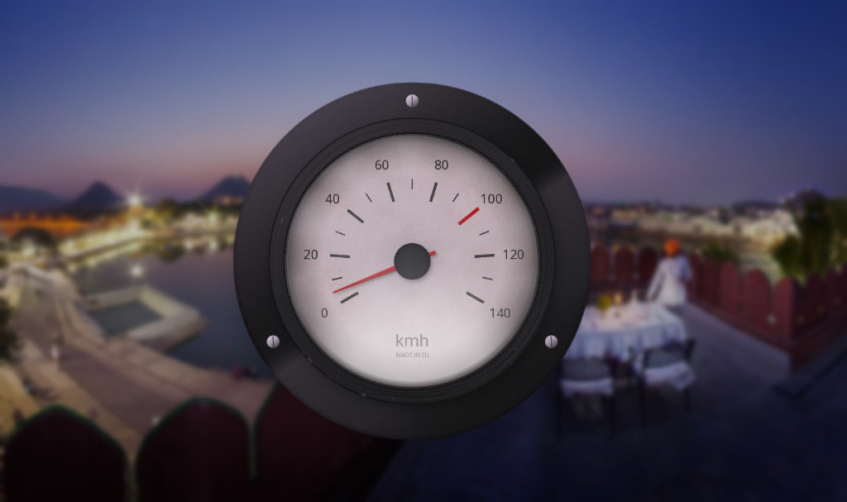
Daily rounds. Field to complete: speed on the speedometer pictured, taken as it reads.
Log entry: 5 km/h
